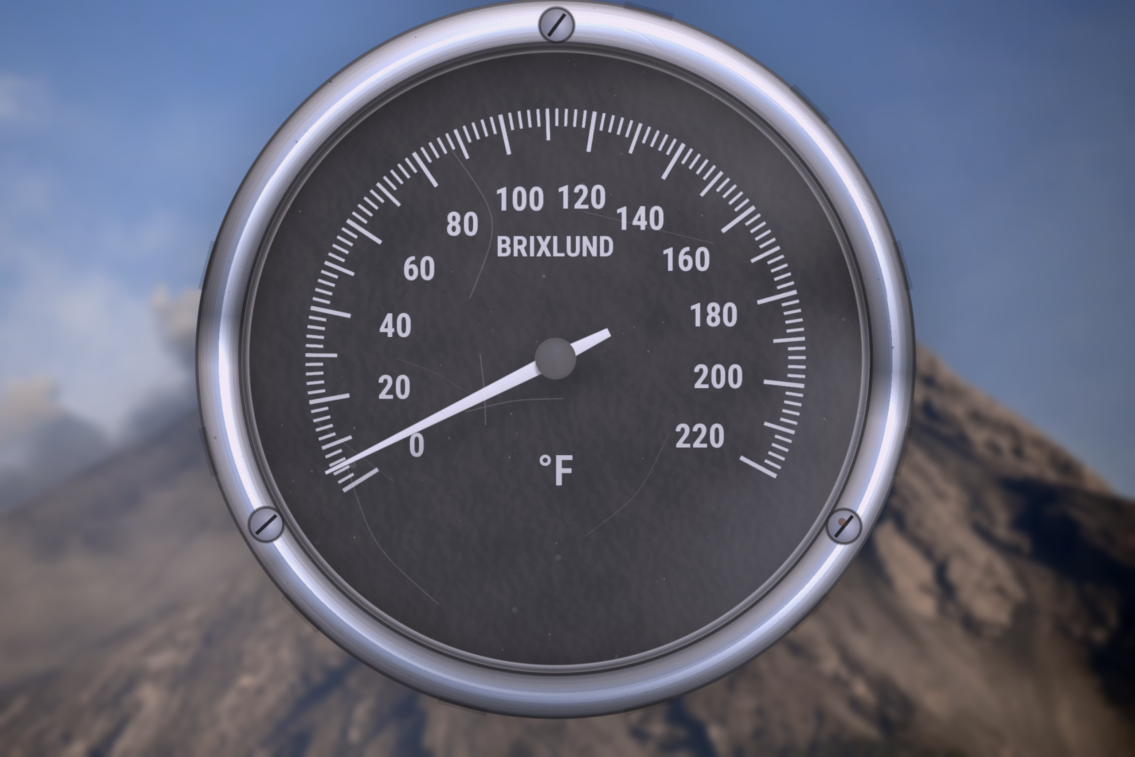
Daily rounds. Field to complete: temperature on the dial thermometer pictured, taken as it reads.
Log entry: 5 °F
